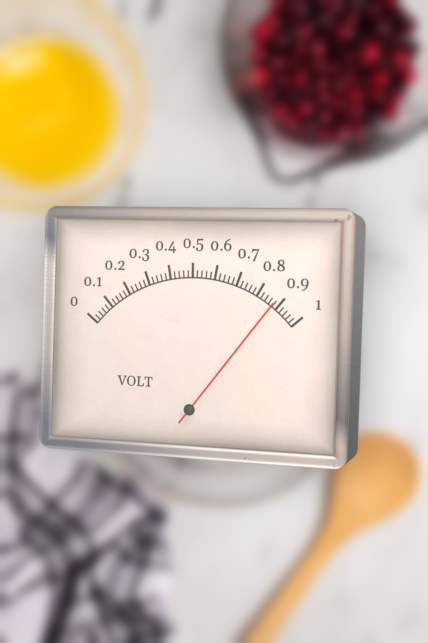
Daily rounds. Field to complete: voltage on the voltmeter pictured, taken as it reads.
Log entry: 0.88 V
